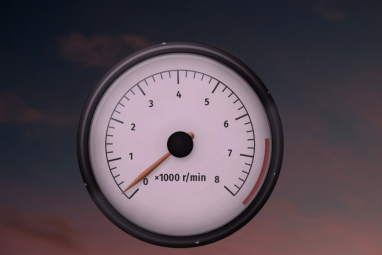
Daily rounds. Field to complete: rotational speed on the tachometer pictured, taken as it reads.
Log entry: 200 rpm
